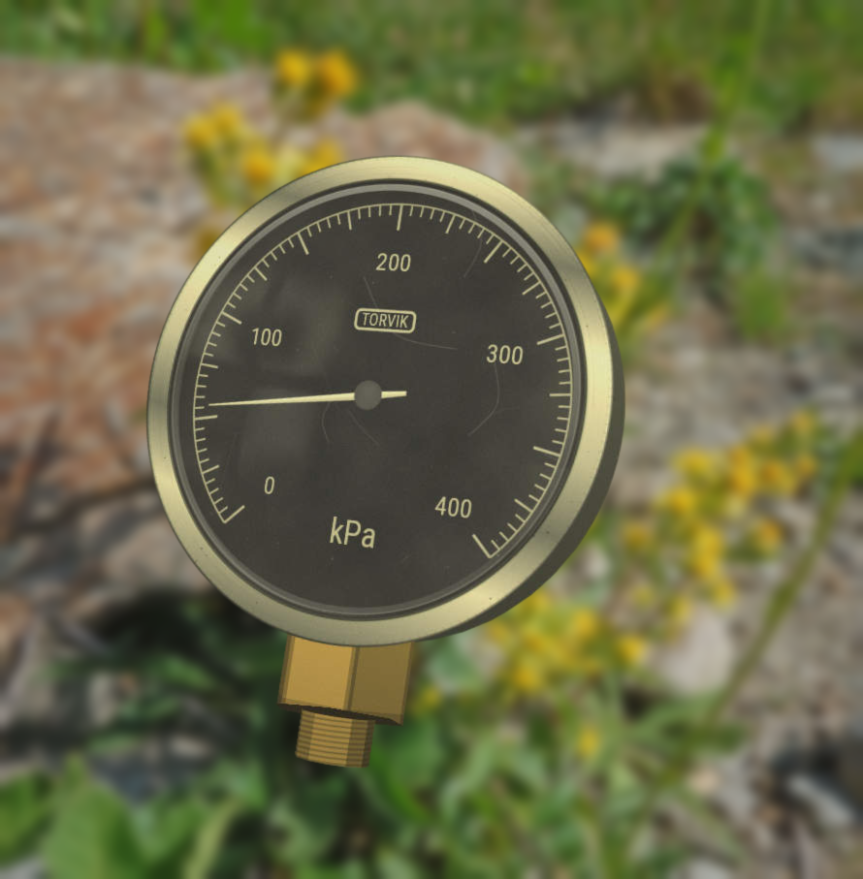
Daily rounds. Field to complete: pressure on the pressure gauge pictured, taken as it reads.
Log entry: 55 kPa
